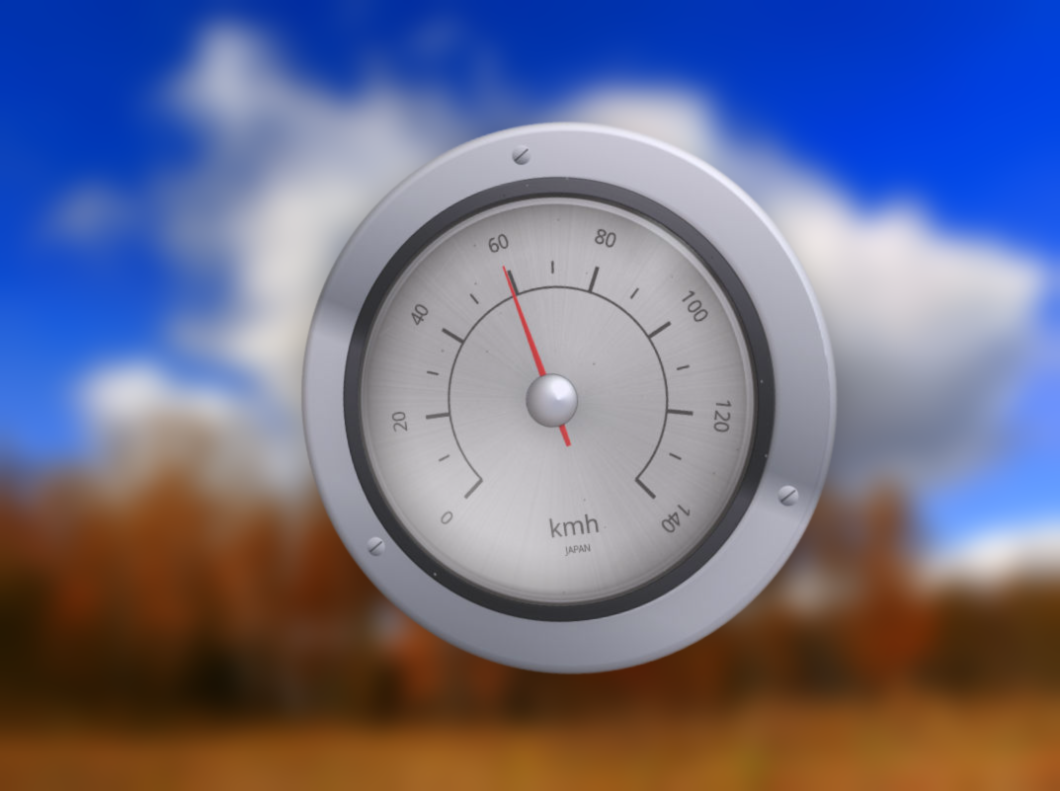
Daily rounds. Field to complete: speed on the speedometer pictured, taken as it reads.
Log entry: 60 km/h
